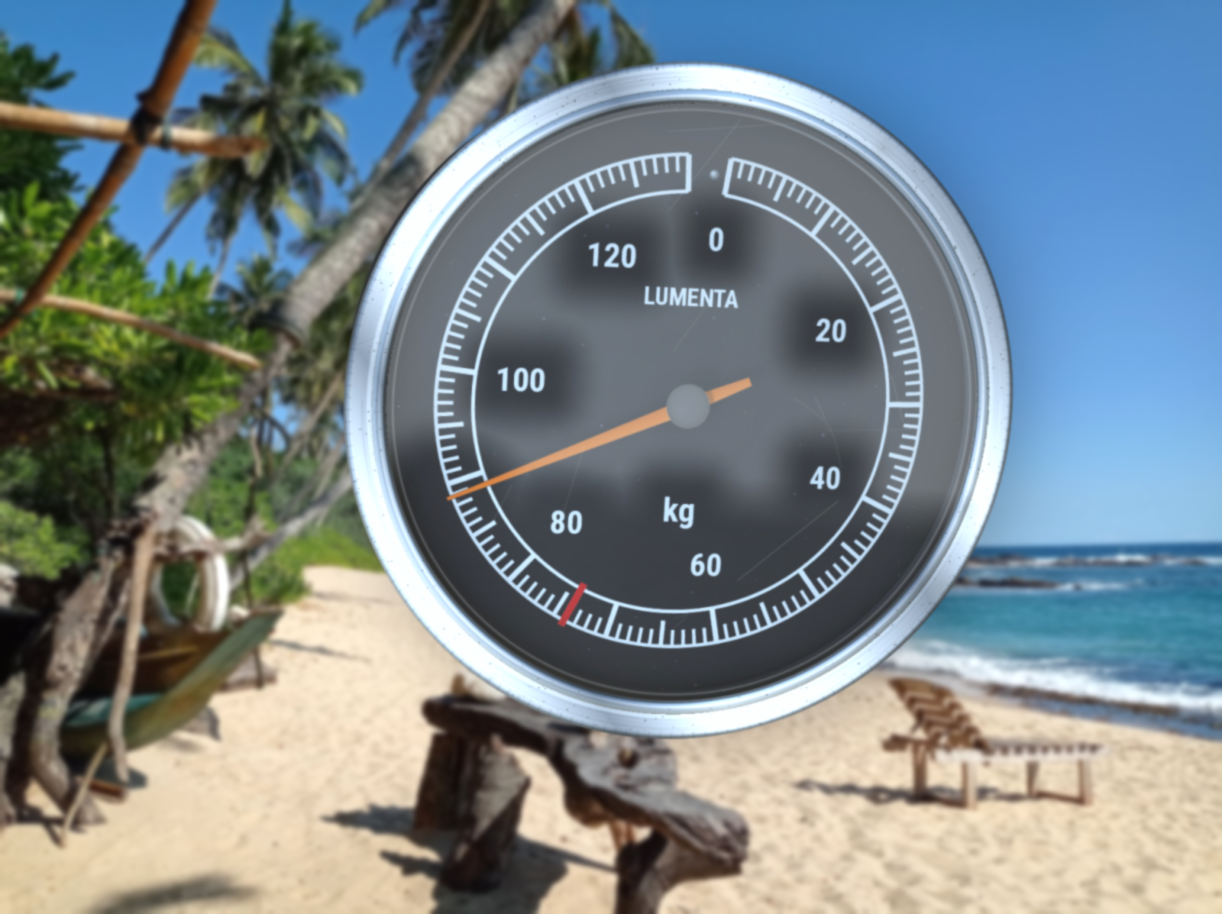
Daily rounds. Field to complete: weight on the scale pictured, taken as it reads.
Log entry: 89 kg
